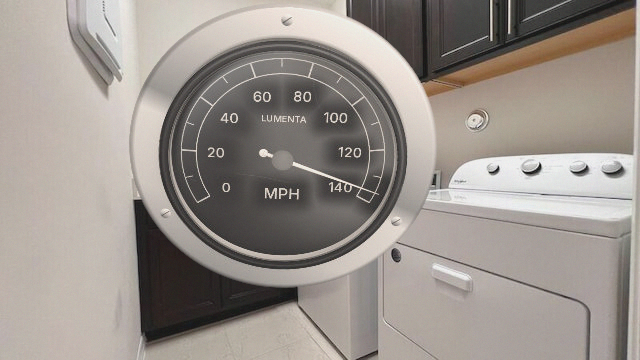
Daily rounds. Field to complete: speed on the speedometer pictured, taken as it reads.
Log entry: 135 mph
